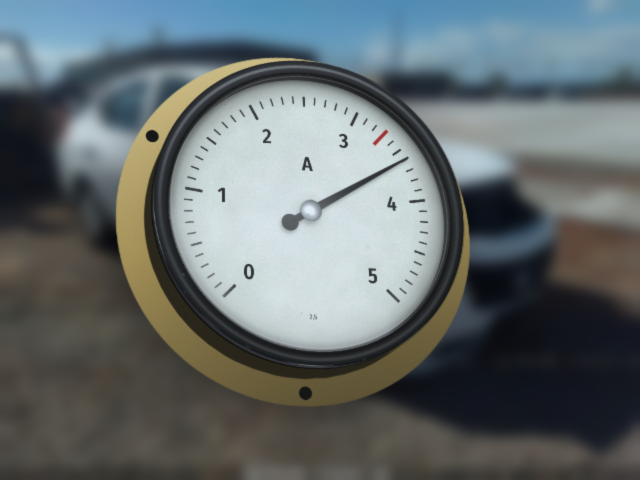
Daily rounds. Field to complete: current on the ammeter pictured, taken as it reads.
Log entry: 3.6 A
